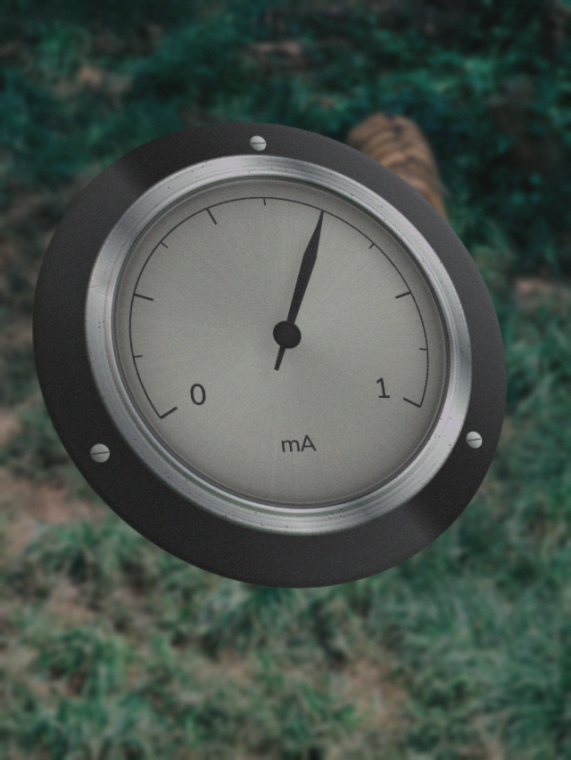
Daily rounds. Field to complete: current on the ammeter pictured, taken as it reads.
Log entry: 0.6 mA
